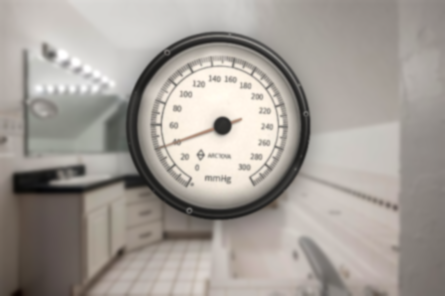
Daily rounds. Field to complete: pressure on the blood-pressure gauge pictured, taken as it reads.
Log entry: 40 mmHg
